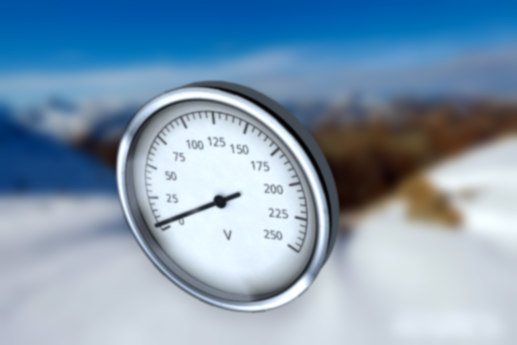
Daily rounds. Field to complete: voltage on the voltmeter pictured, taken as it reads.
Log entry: 5 V
